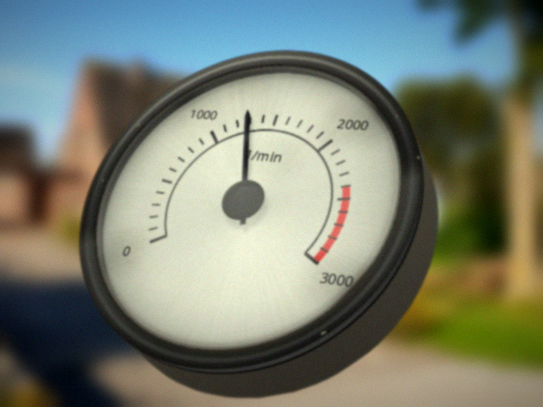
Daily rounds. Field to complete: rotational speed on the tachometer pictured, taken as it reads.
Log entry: 1300 rpm
